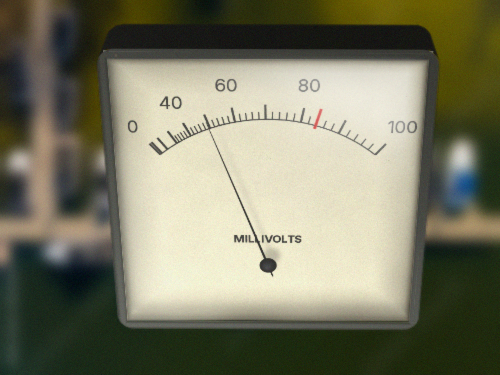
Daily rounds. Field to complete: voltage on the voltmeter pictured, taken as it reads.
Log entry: 50 mV
